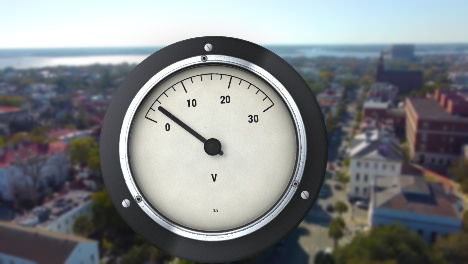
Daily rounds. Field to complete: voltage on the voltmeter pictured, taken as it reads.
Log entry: 3 V
